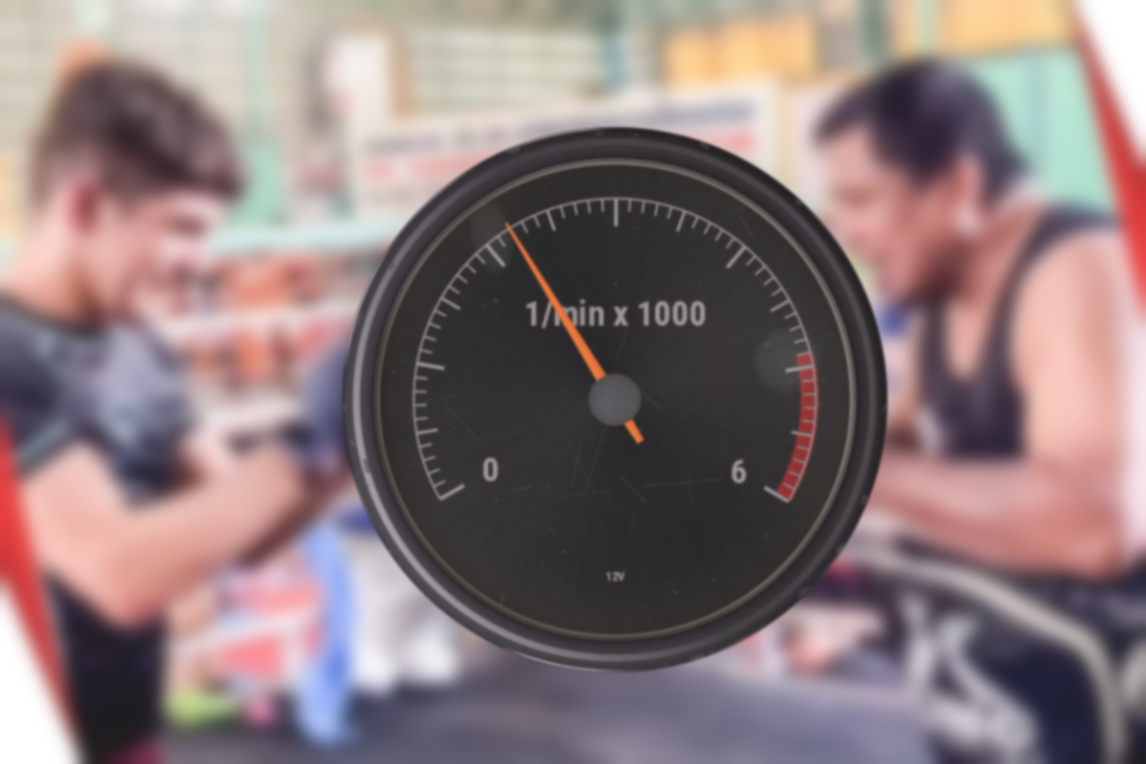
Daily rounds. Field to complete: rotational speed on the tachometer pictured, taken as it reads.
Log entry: 2200 rpm
